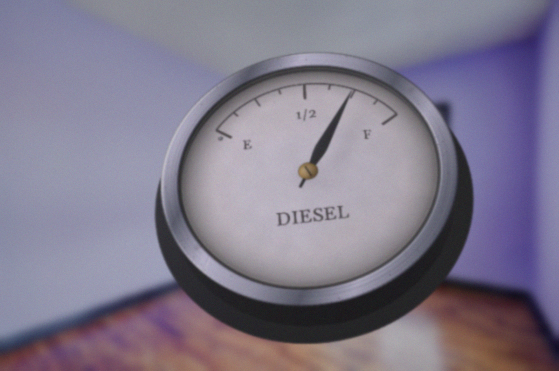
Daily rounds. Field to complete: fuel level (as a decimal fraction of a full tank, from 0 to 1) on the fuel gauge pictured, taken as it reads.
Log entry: 0.75
